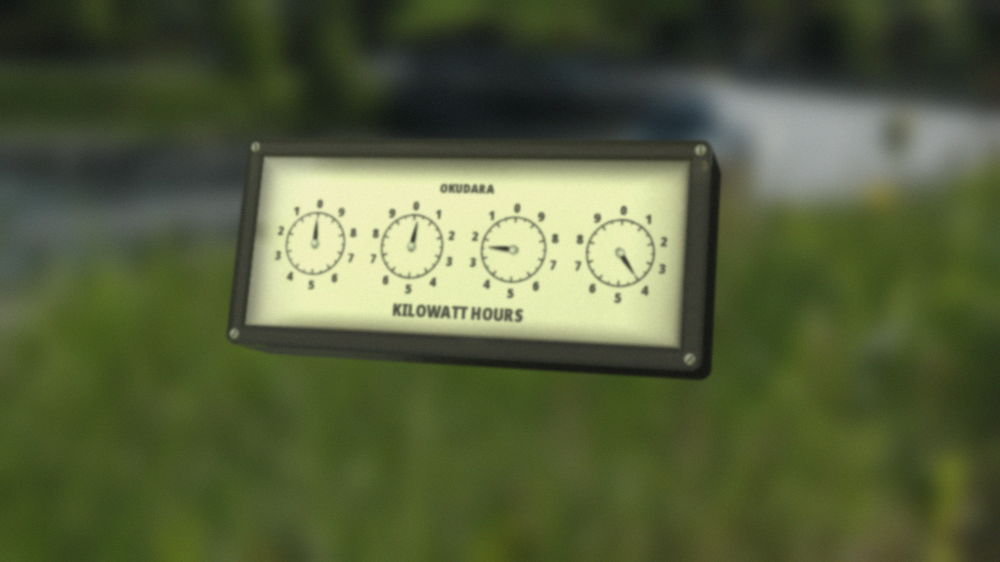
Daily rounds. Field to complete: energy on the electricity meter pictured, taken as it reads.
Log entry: 24 kWh
